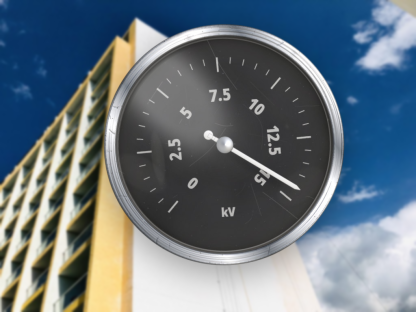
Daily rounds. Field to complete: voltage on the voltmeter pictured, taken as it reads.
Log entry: 14.5 kV
